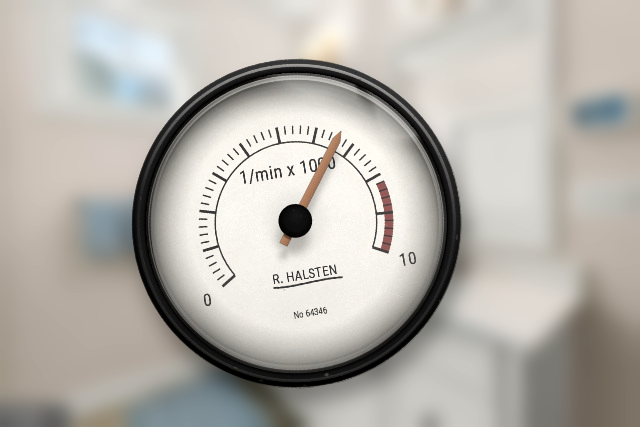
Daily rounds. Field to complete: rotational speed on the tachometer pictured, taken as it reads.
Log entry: 6600 rpm
